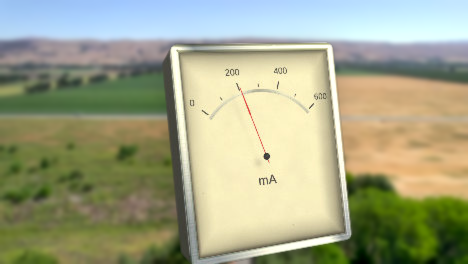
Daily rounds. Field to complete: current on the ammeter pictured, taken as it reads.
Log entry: 200 mA
